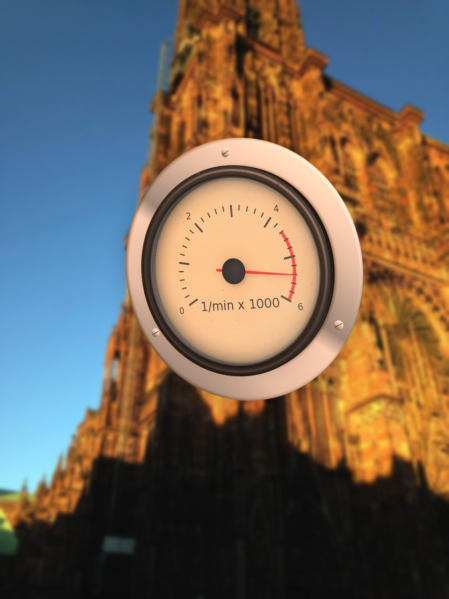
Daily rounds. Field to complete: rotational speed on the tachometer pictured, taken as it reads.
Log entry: 5400 rpm
